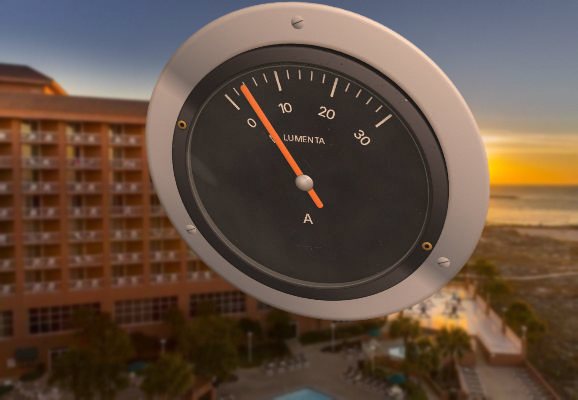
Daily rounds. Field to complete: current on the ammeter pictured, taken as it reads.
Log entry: 4 A
